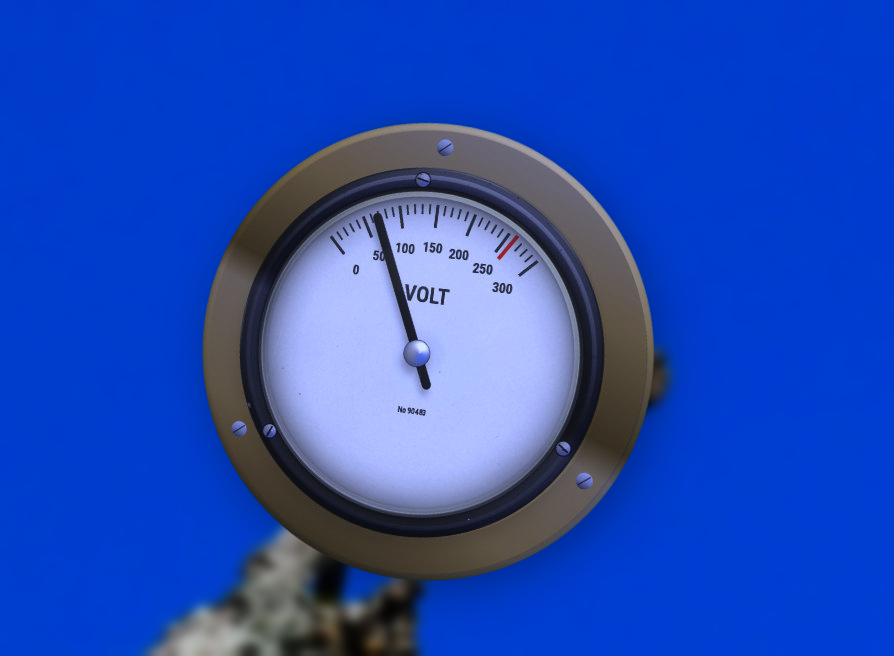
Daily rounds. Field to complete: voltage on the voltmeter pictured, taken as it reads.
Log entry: 70 V
